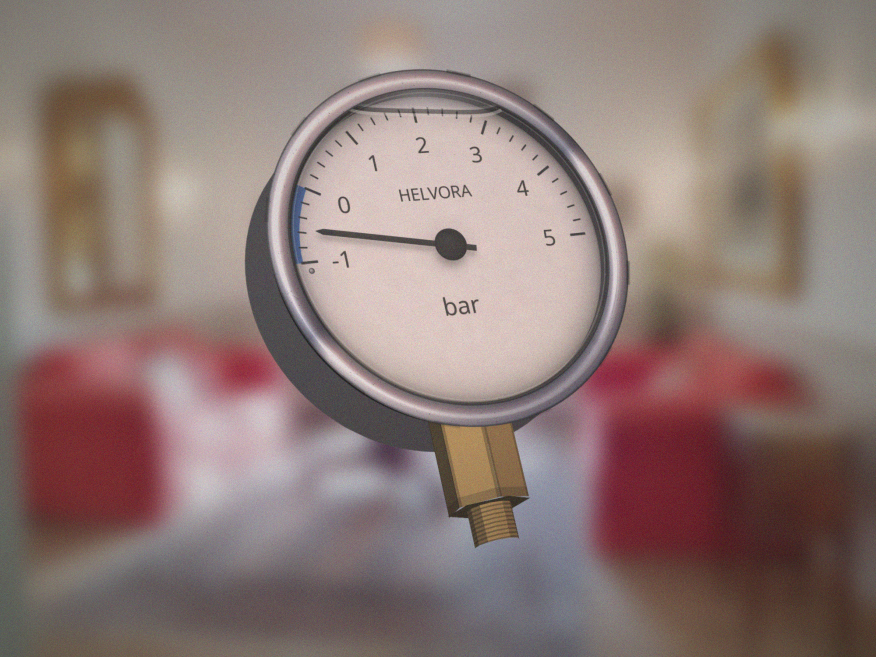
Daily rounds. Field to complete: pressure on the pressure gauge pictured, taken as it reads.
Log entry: -0.6 bar
